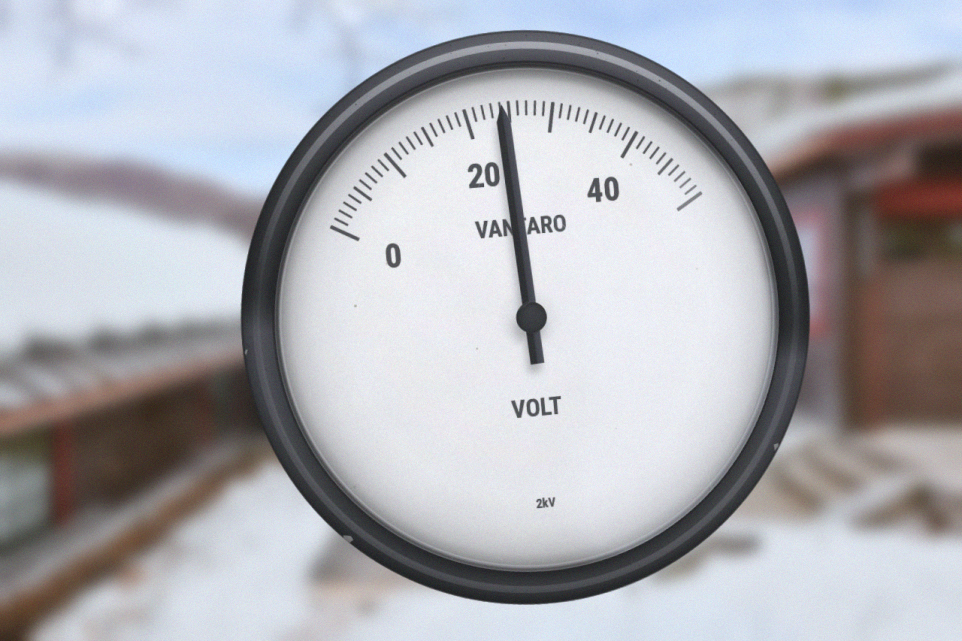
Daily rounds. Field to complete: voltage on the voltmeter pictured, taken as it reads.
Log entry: 24 V
